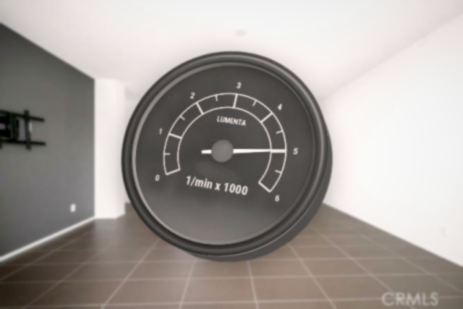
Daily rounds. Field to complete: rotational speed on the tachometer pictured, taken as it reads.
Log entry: 5000 rpm
